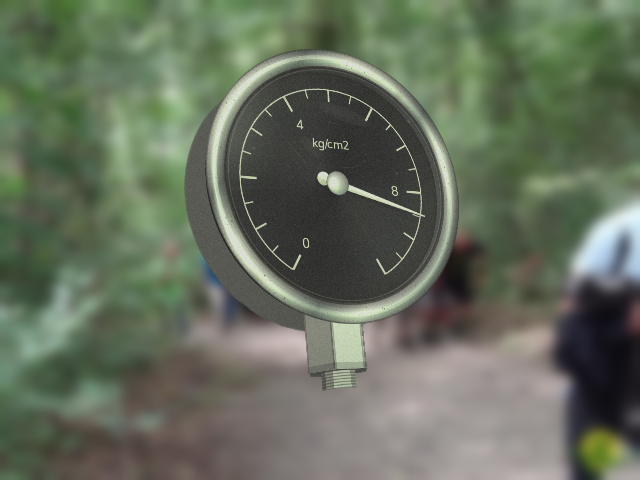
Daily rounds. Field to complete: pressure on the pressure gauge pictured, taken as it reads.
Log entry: 8.5 kg/cm²
